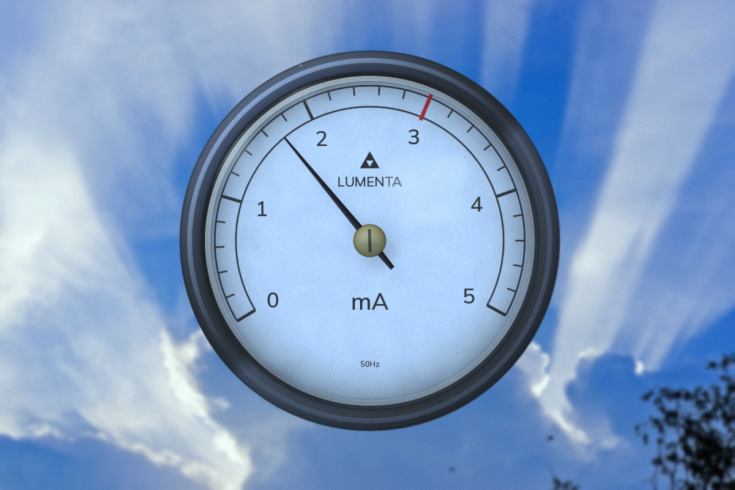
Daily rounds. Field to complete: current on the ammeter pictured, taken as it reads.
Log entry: 1.7 mA
